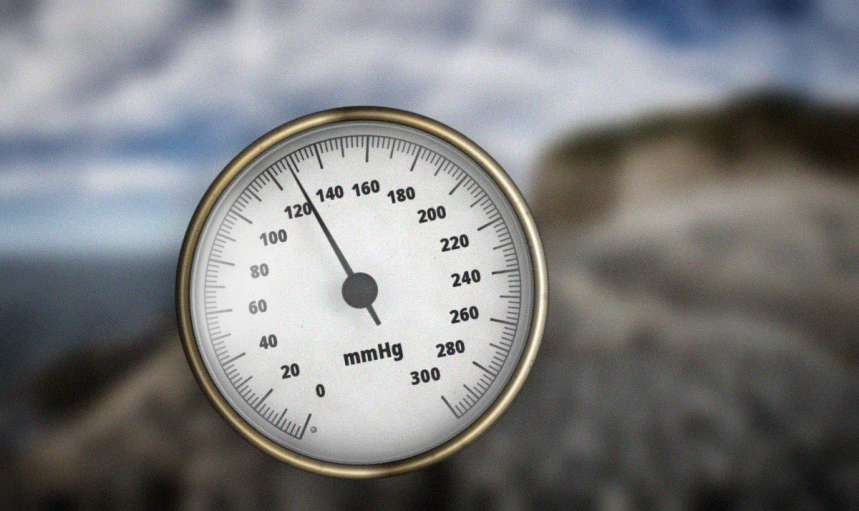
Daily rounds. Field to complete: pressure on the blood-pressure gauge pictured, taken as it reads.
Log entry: 128 mmHg
